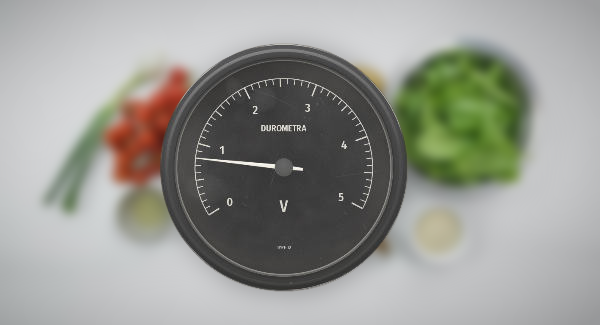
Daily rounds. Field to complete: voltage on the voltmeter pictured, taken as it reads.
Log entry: 0.8 V
